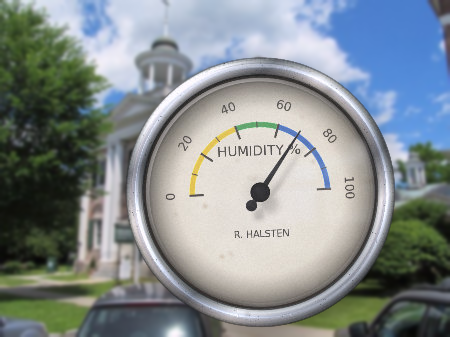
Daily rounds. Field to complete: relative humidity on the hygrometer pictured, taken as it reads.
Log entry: 70 %
